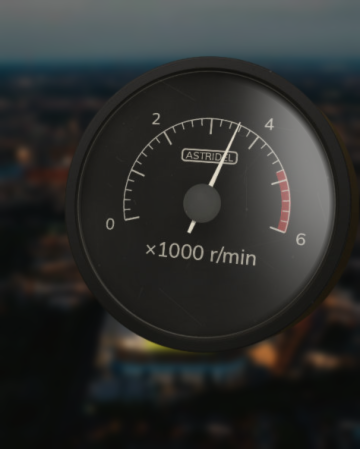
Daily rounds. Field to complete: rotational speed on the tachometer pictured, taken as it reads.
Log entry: 3600 rpm
